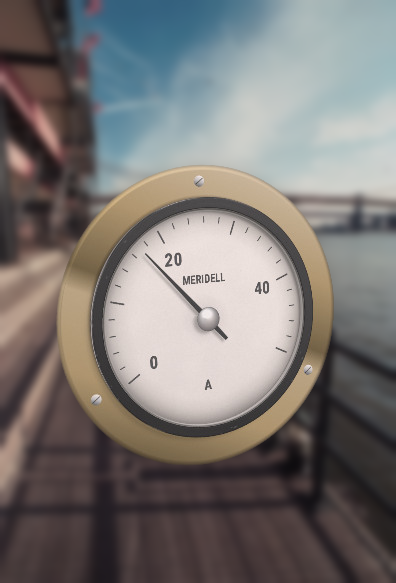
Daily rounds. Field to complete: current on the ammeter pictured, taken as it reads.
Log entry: 17 A
